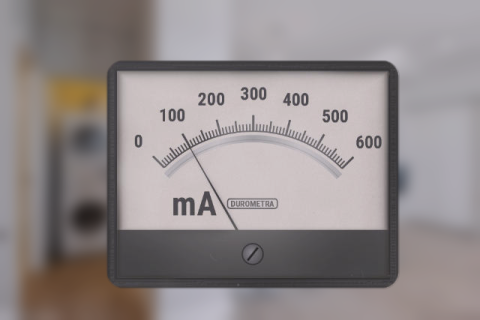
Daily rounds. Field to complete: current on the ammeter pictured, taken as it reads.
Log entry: 100 mA
